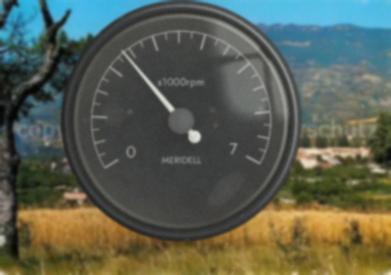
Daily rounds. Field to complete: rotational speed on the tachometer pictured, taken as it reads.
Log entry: 2375 rpm
